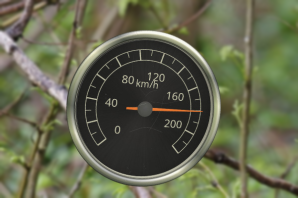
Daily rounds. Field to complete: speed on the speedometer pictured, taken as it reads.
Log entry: 180 km/h
